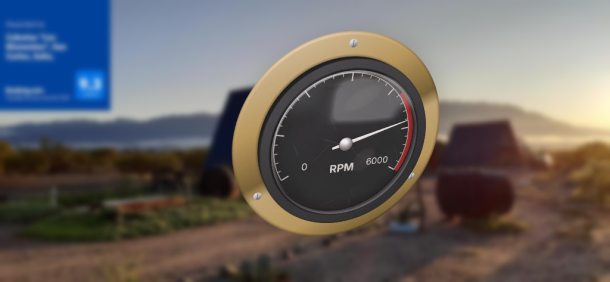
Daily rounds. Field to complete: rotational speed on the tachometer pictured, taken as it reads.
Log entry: 4800 rpm
